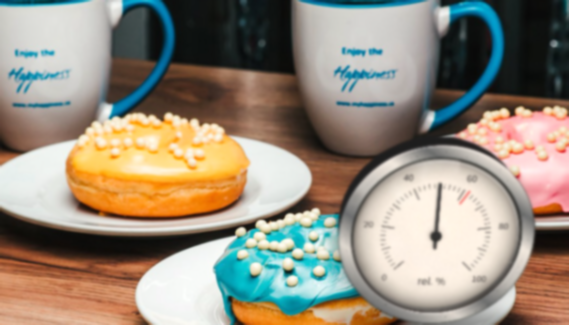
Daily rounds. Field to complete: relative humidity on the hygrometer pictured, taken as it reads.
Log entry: 50 %
